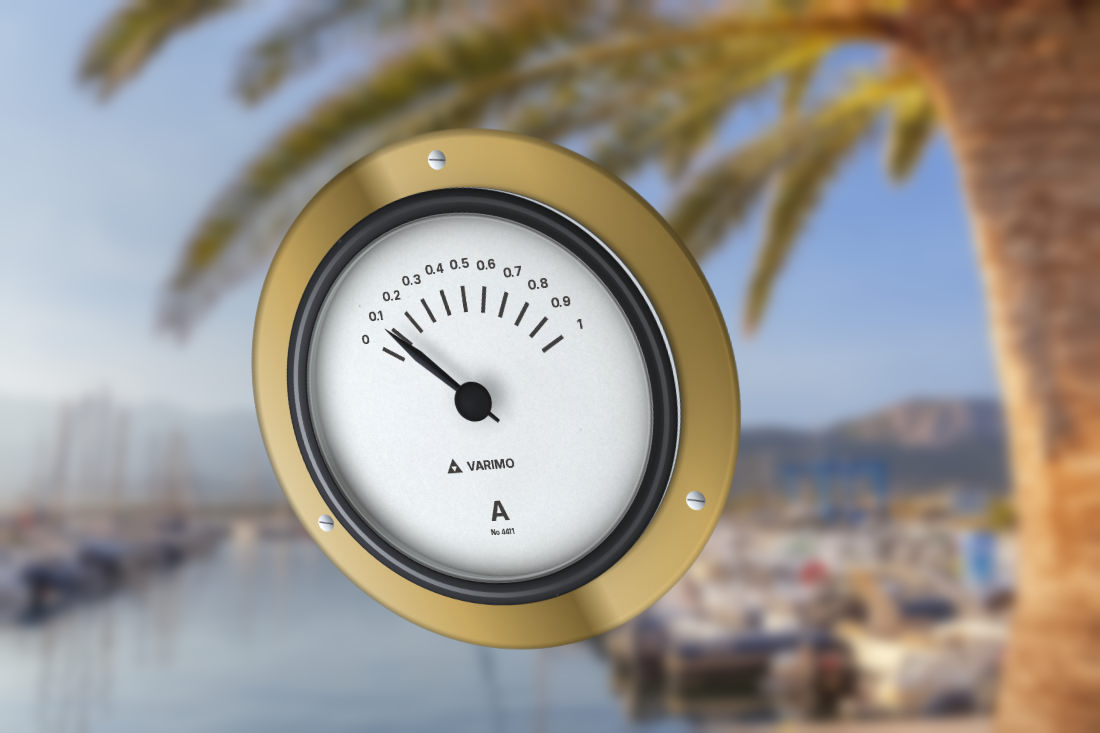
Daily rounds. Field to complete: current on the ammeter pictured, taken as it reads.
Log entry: 0.1 A
